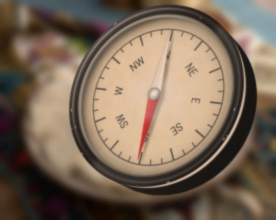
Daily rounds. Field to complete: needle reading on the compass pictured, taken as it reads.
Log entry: 180 °
